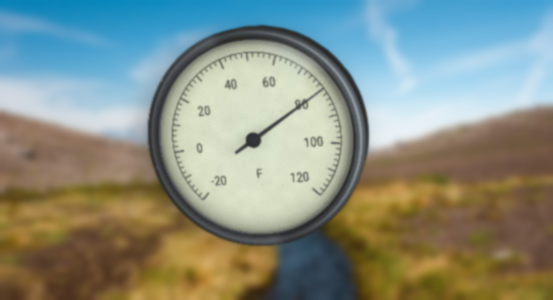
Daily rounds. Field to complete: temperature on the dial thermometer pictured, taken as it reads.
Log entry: 80 °F
